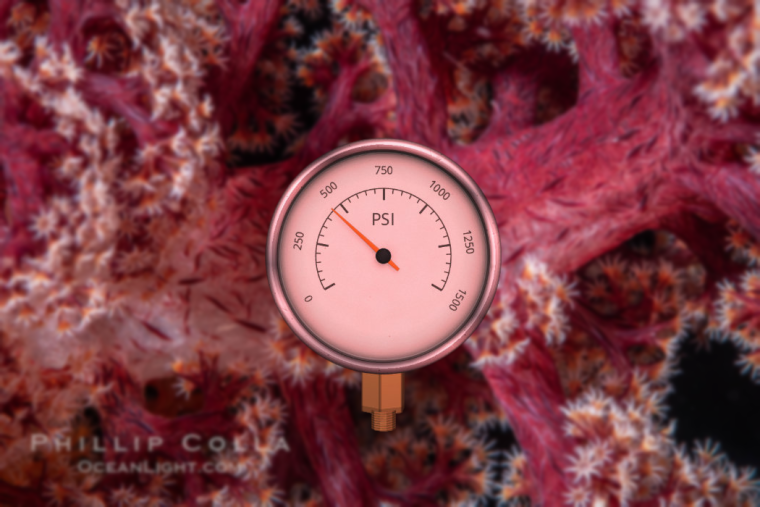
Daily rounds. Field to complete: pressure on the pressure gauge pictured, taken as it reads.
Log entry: 450 psi
